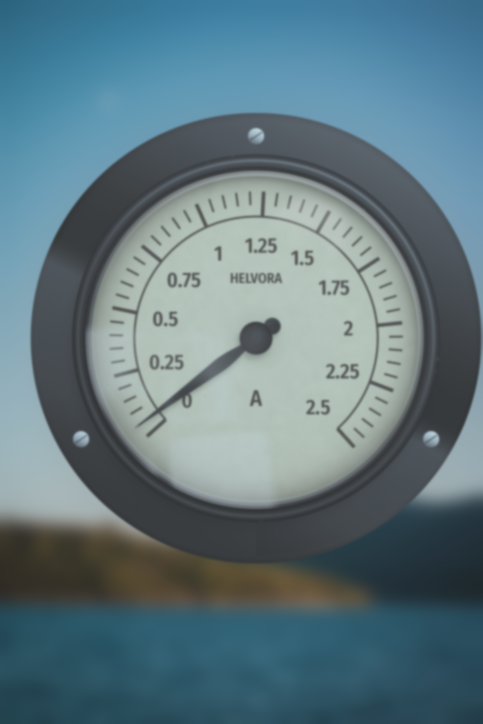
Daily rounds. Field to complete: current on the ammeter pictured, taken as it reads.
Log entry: 0.05 A
